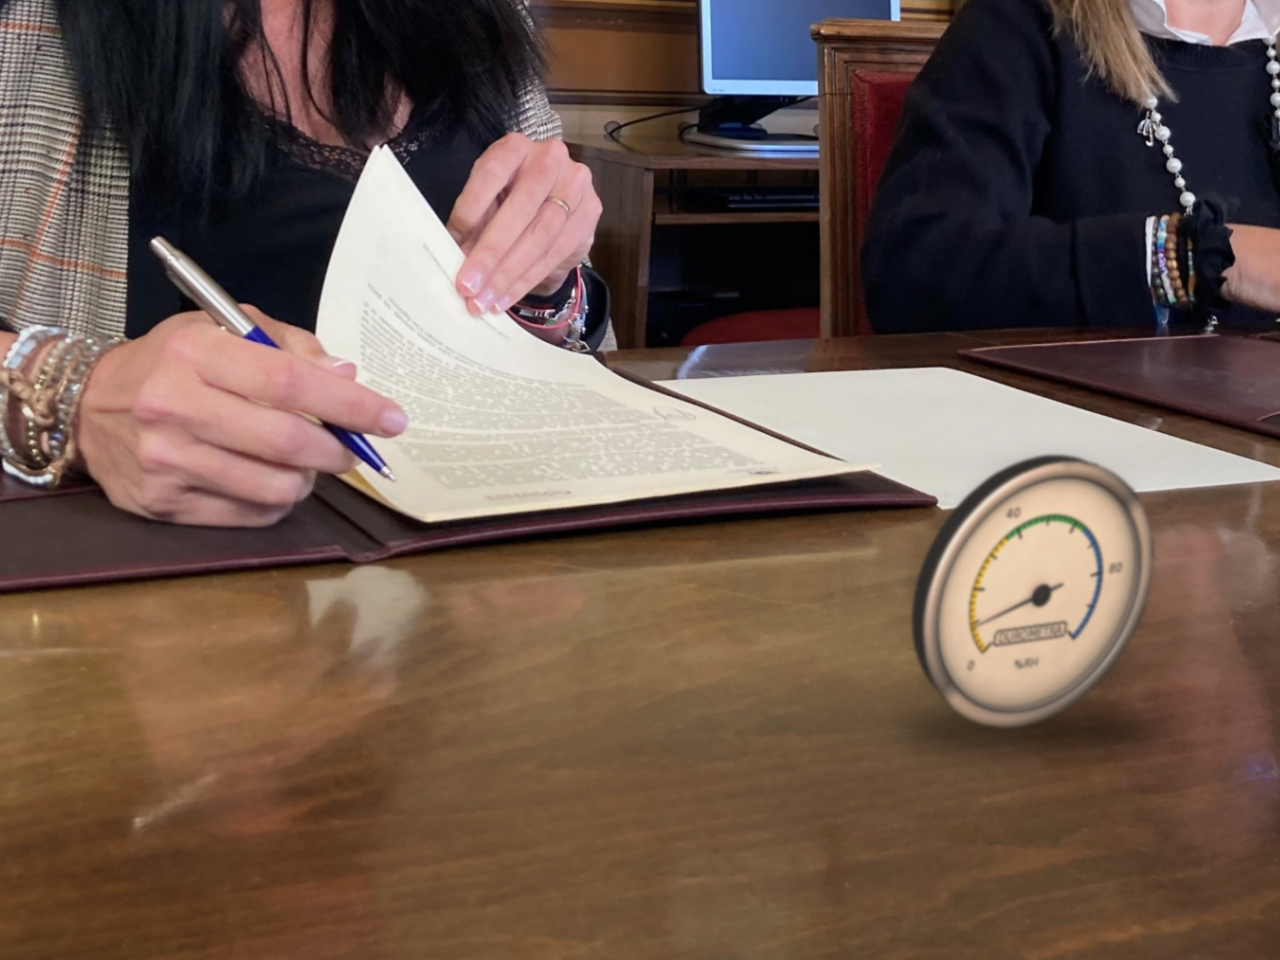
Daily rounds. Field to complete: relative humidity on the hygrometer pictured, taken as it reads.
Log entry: 10 %
